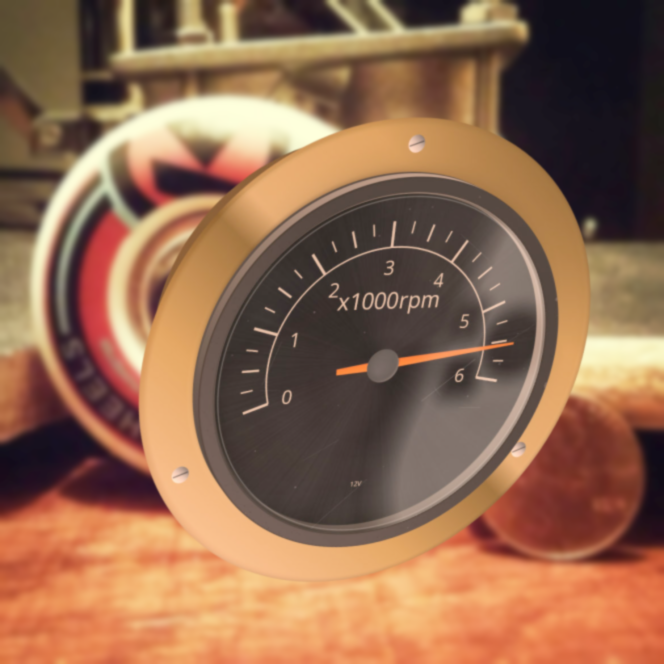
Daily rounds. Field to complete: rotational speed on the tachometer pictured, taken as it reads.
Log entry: 5500 rpm
